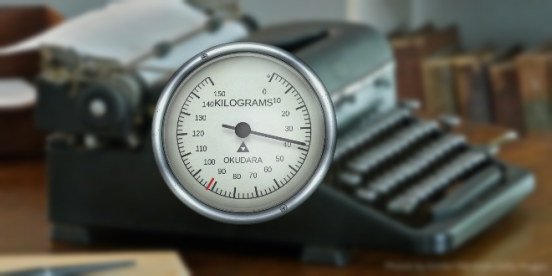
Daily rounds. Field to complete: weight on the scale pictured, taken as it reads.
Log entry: 38 kg
